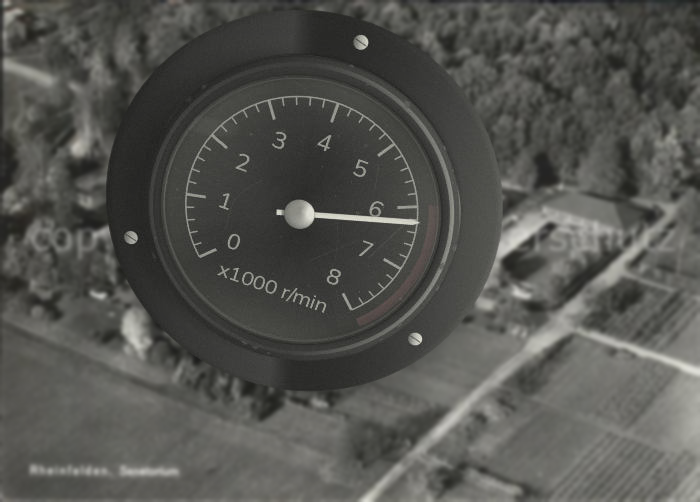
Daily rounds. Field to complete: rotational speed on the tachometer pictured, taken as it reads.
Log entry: 6200 rpm
